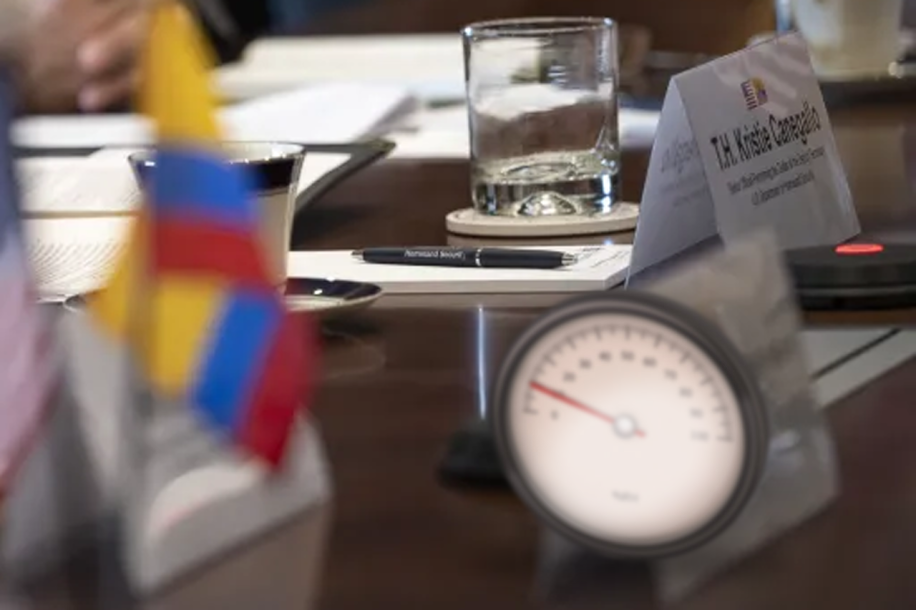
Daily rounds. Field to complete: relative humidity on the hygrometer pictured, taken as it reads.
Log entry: 10 %
